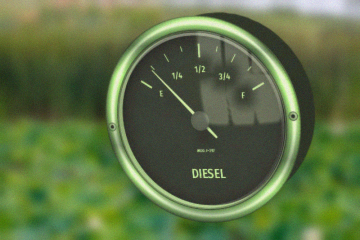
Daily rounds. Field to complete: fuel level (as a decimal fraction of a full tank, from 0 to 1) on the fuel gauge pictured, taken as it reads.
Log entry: 0.125
